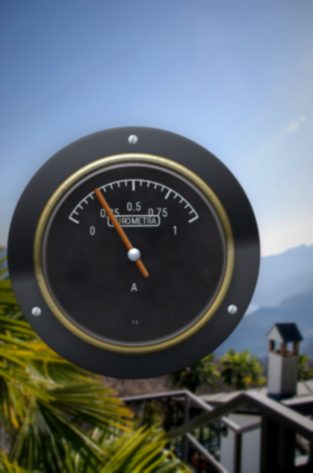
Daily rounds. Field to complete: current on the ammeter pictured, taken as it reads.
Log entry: 0.25 A
